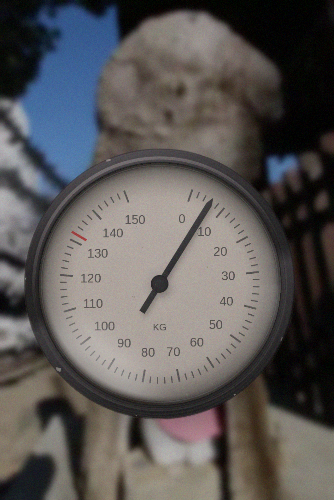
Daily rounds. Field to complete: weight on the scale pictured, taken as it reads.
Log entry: 6 kg
